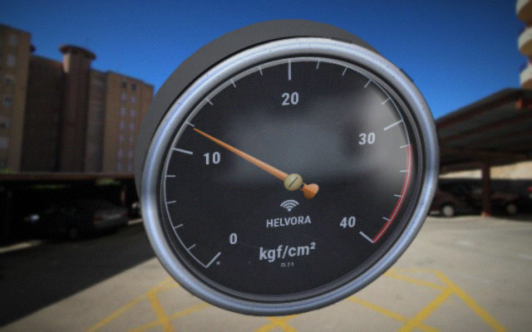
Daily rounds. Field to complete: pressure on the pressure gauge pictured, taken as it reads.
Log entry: 12 kg/cm²
